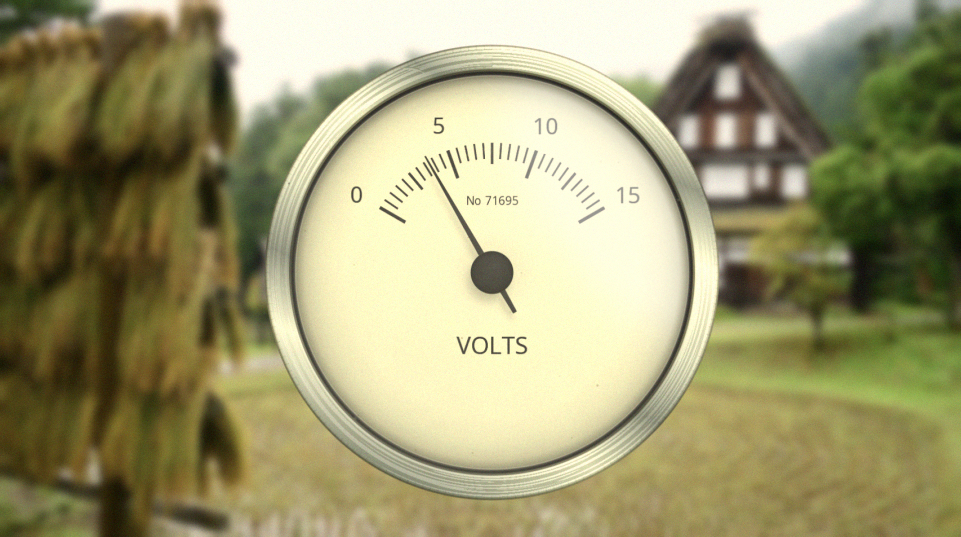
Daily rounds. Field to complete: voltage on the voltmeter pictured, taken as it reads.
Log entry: 3.75 V
